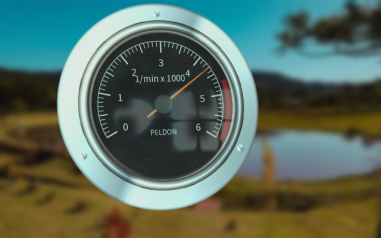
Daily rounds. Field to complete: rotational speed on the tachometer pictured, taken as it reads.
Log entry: 4300 rpm
